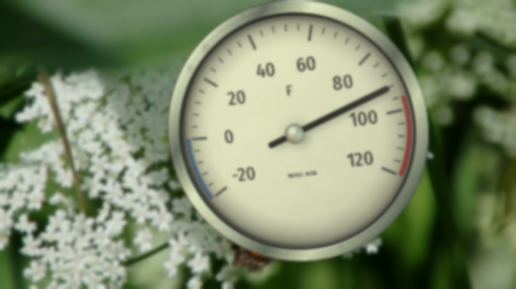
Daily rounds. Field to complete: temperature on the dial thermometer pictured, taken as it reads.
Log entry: 92 °F
